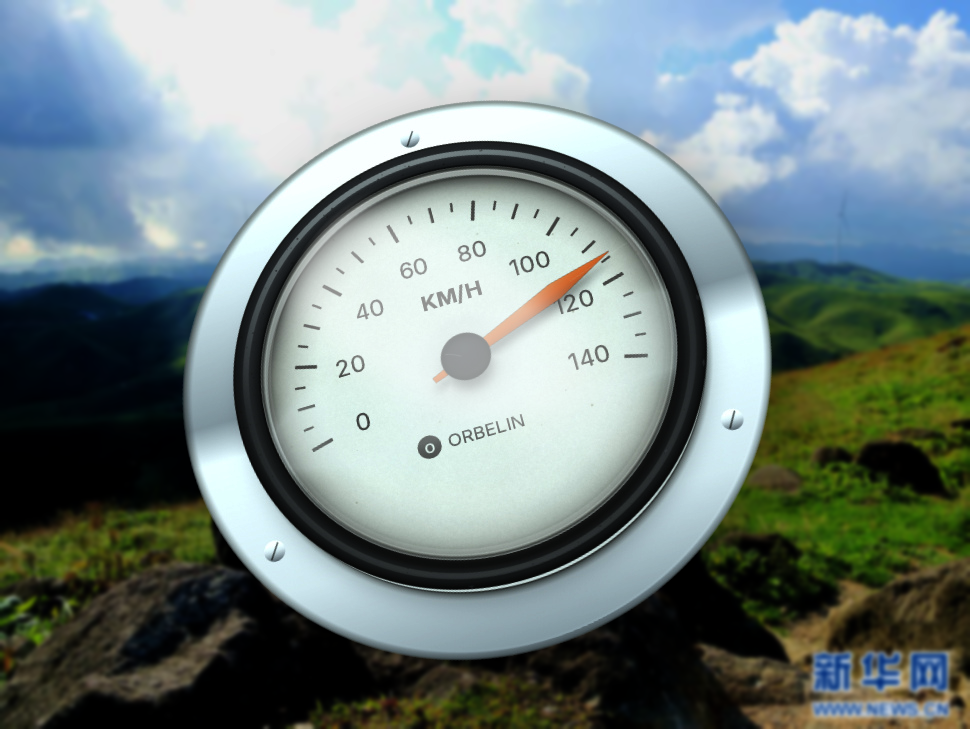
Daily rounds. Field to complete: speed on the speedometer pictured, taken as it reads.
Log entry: 115 km/h
